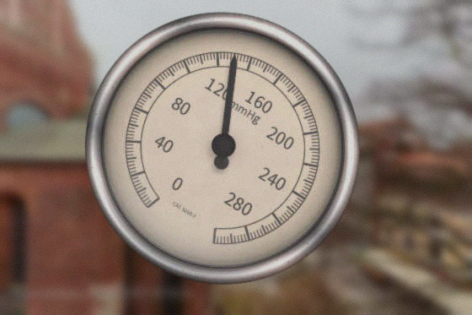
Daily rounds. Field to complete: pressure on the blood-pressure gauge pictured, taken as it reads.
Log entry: 130 mmHg
